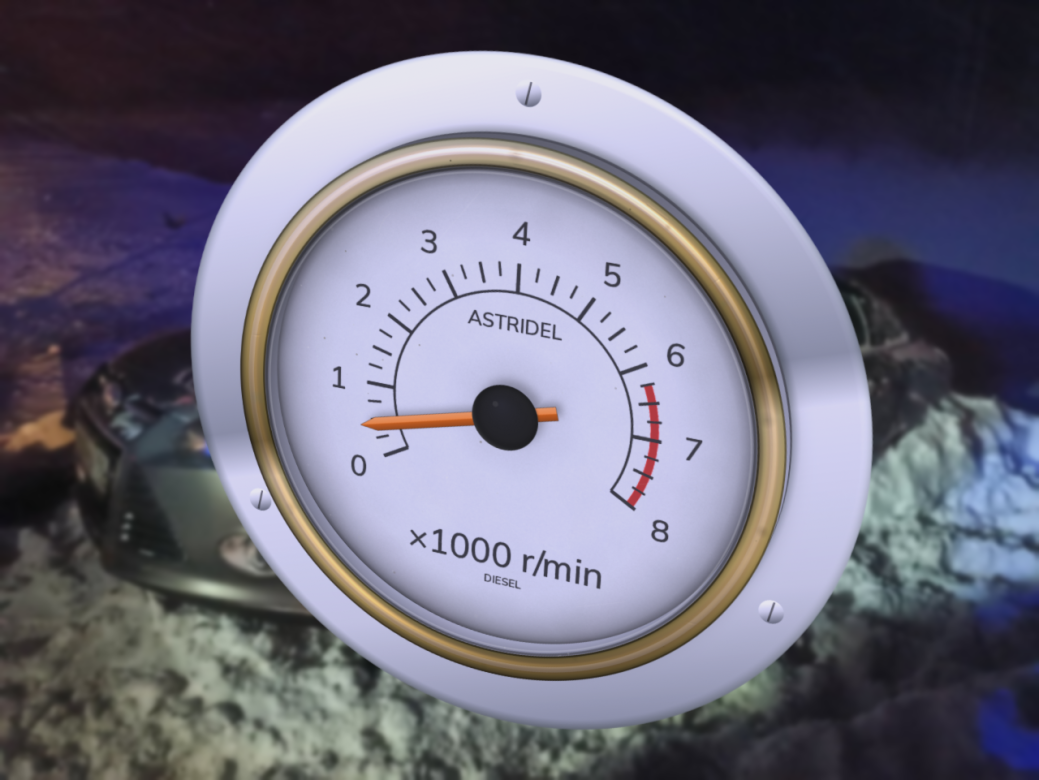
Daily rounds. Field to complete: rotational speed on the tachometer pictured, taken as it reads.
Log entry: 500 rpm
